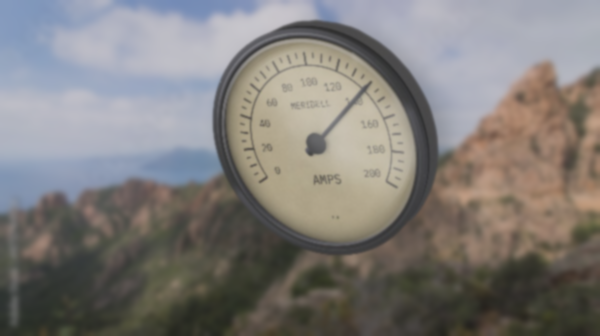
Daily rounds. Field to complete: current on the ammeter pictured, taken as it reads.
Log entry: 140 A
